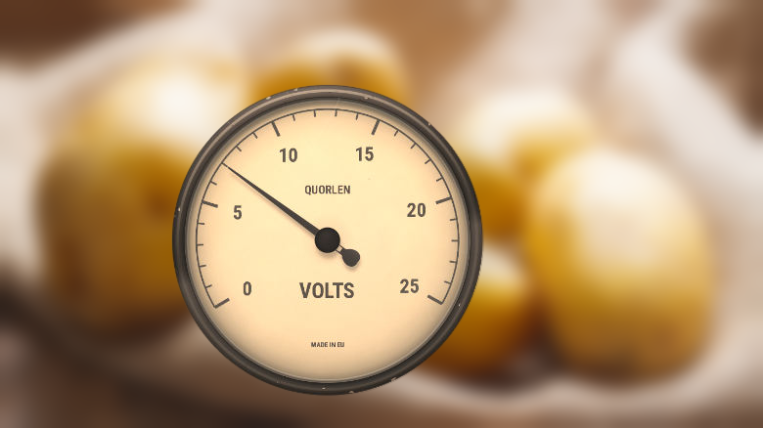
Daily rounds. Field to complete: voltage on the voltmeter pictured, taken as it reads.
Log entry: 7 V
